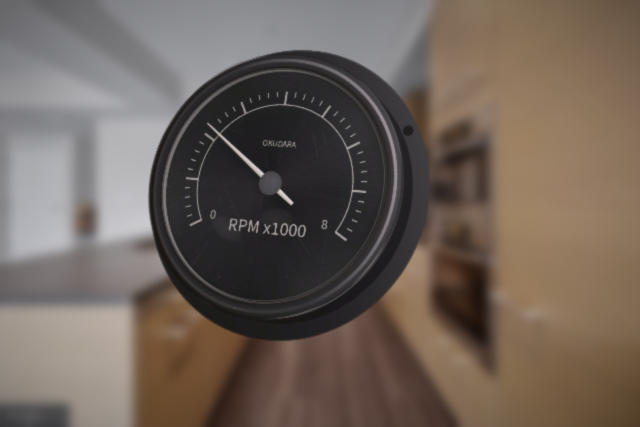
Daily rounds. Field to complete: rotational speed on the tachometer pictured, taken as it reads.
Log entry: 2200 rpm
